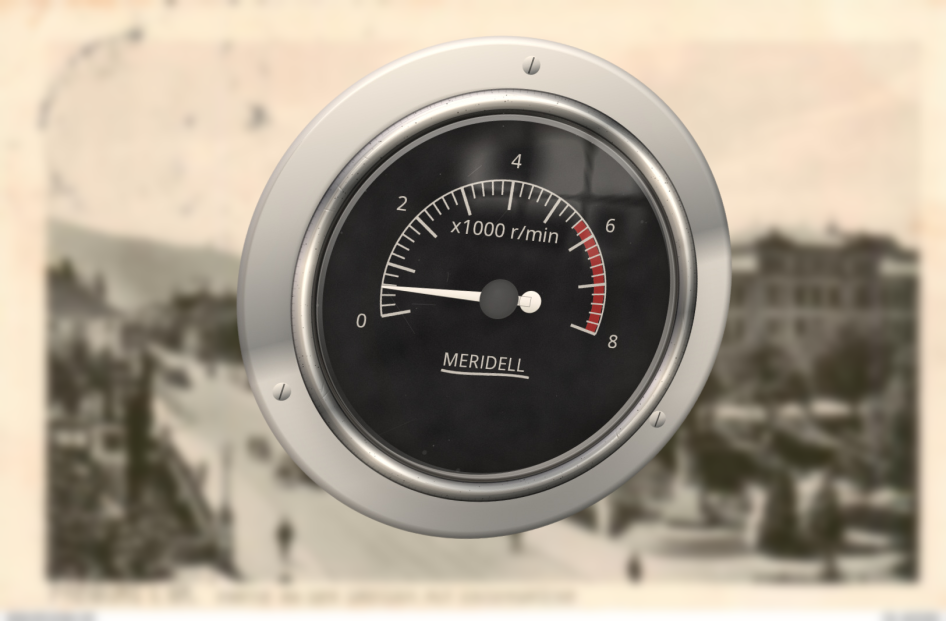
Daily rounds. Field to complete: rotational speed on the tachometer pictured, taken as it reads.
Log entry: 600 rpm
